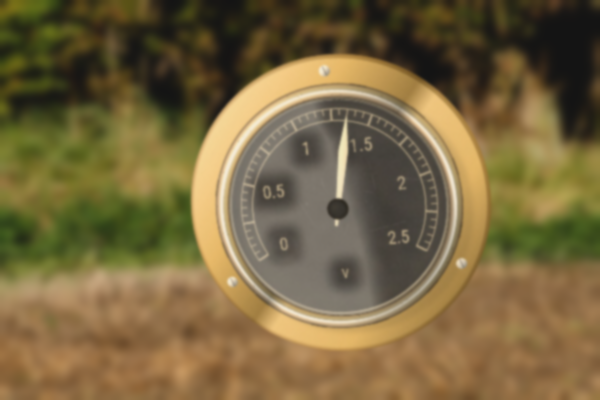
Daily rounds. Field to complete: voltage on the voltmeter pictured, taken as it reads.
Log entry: 1.35 V
